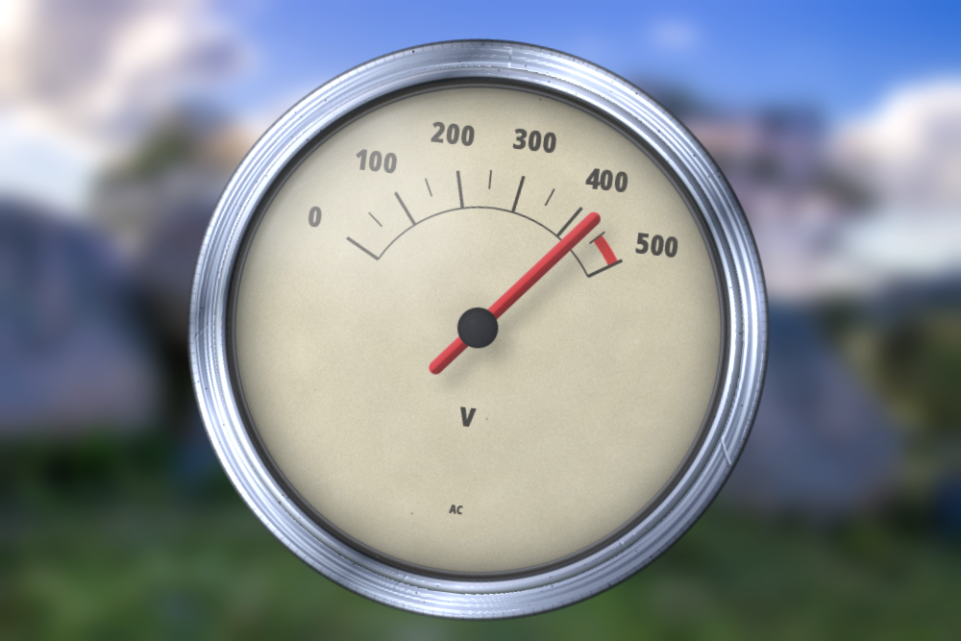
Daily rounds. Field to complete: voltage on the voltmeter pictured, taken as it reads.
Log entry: 425 V
